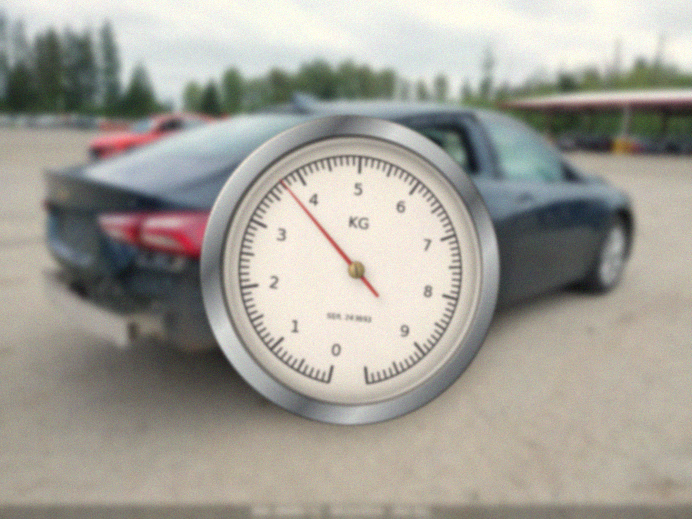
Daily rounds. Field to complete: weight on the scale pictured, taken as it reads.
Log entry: 3.7 kg
